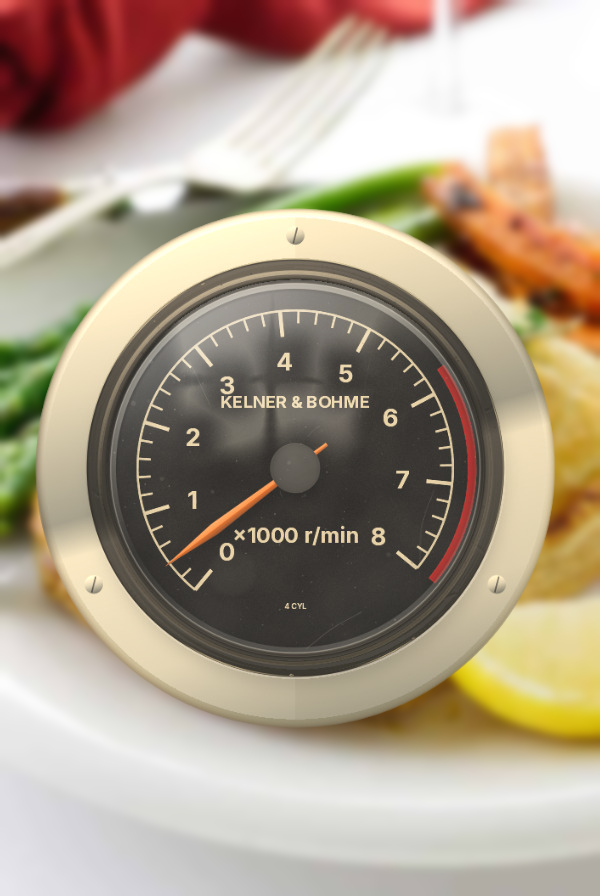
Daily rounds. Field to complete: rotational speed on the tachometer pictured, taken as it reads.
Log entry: 400 rpm
